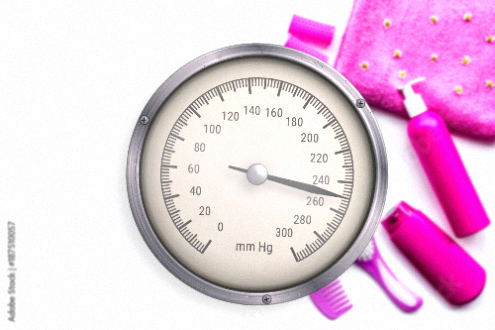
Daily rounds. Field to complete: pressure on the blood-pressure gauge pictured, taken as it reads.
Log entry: 250 mmHg
